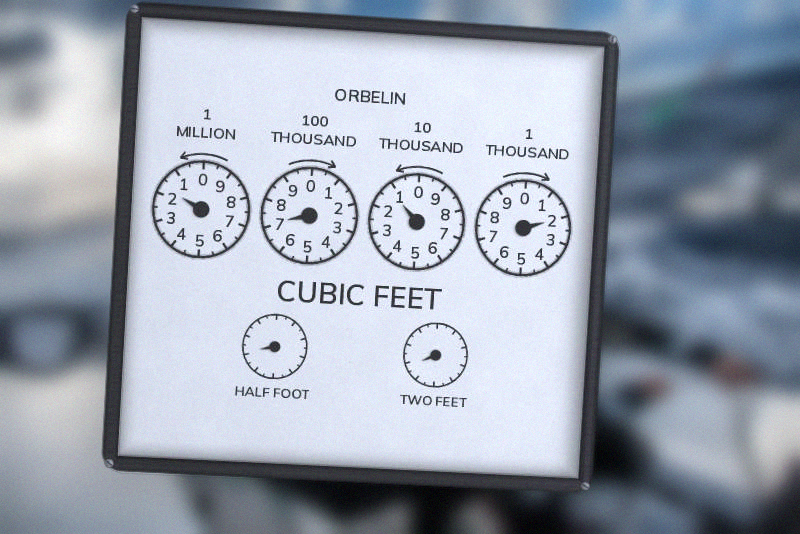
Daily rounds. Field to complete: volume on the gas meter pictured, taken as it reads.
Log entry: 171200 ft³
